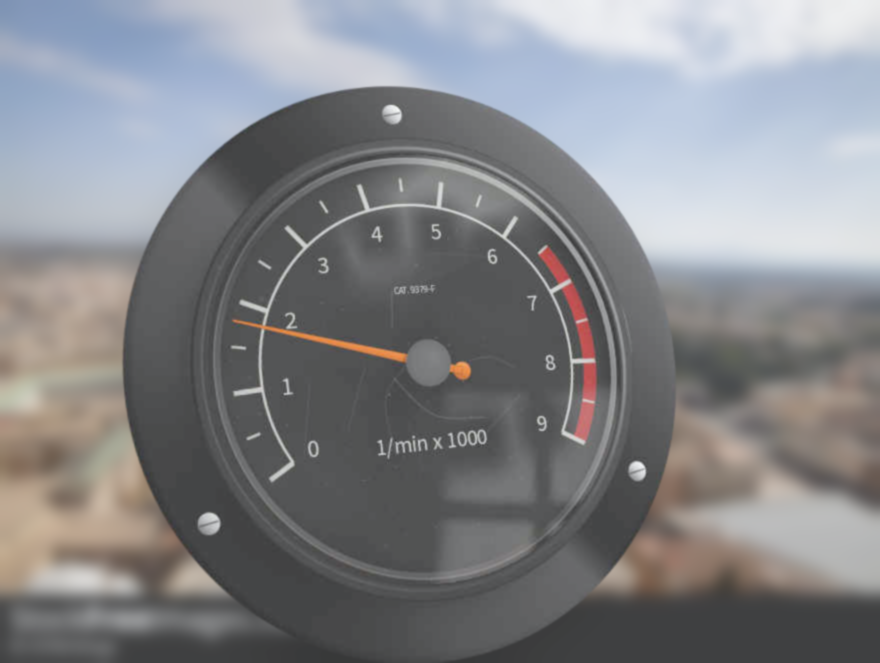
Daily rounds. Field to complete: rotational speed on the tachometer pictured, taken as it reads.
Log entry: 1750 rpm
